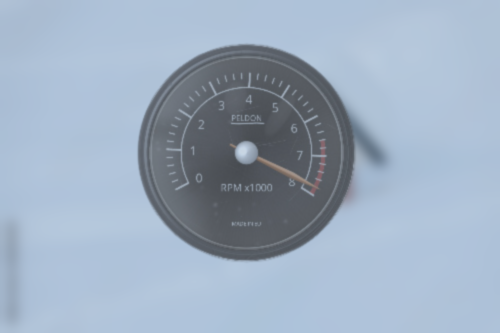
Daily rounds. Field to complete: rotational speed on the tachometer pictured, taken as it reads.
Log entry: 7800 rpm
